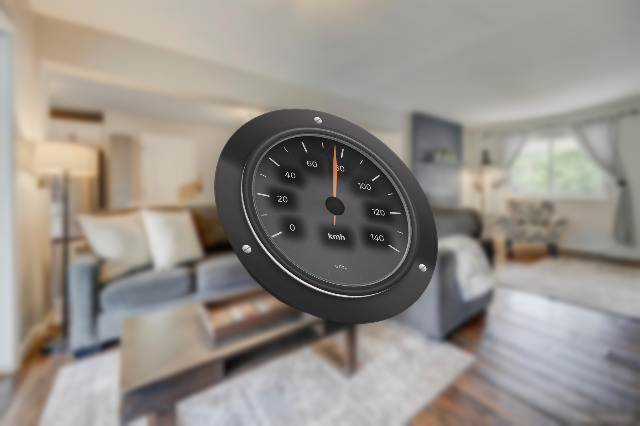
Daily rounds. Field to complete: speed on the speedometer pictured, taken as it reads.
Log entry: 75 km/h
